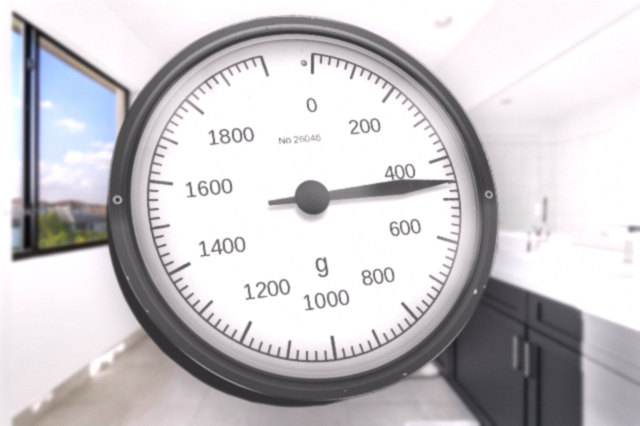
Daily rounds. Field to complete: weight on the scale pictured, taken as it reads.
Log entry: 460 g
